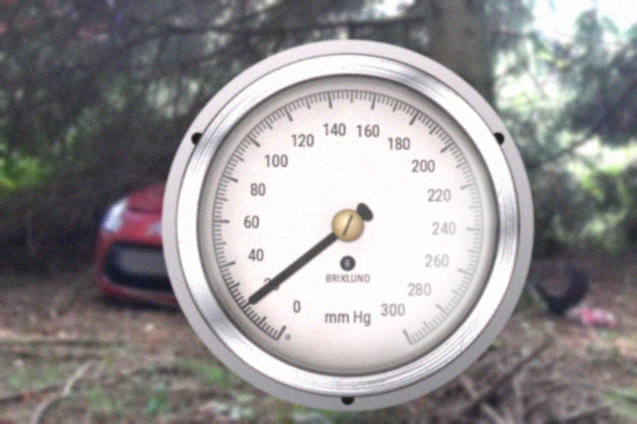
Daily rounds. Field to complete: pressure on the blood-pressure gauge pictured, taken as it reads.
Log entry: 20 mmHg
